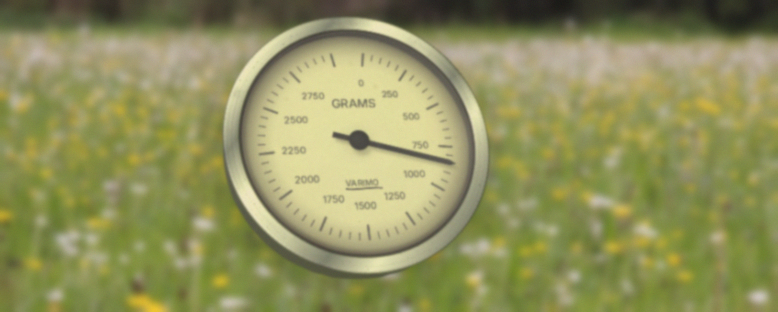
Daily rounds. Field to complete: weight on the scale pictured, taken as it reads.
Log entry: 850 g
